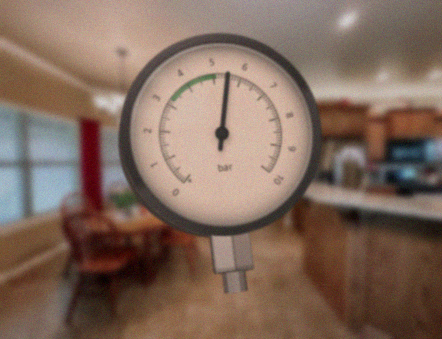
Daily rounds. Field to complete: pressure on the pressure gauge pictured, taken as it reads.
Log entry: 5.5 bar
